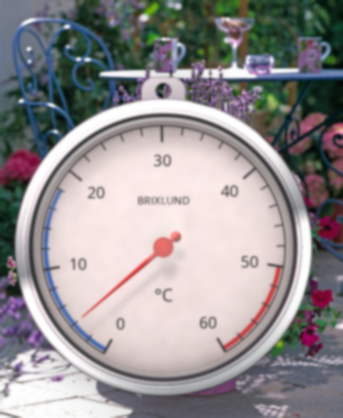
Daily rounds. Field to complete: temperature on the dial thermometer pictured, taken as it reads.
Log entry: 4 °C
